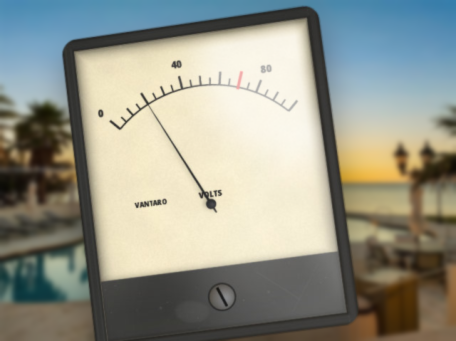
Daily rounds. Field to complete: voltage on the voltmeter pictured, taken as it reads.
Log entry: 20 V
